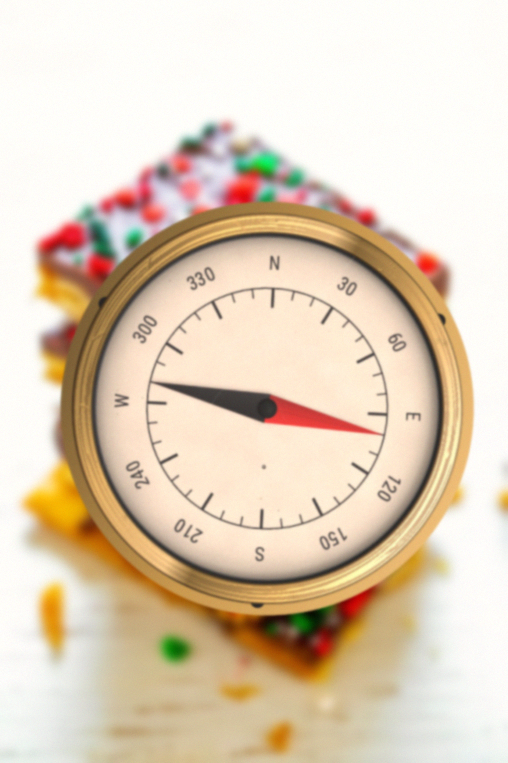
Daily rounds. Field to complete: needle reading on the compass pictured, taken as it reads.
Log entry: 100 °
